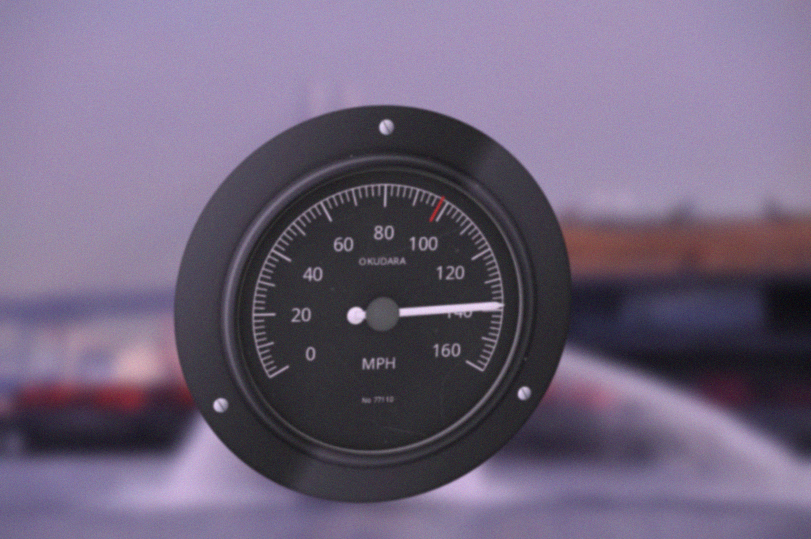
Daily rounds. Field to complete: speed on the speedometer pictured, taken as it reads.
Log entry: 138 mph
